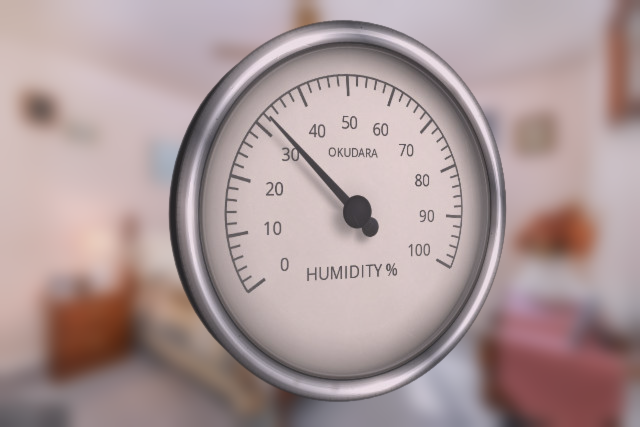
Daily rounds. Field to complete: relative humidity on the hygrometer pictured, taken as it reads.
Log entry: 32 %
